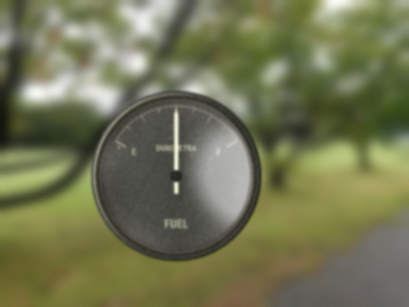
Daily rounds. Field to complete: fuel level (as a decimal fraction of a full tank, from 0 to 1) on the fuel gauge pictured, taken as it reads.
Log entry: 0.5
